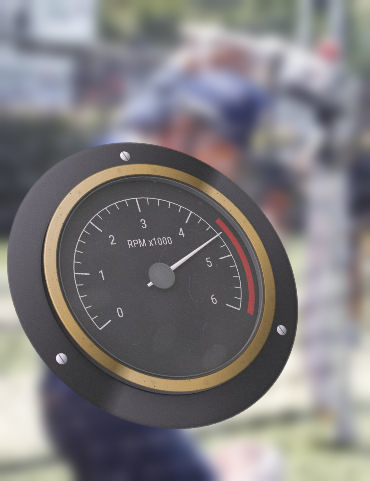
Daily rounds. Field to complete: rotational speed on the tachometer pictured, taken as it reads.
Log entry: 4600 rpm
